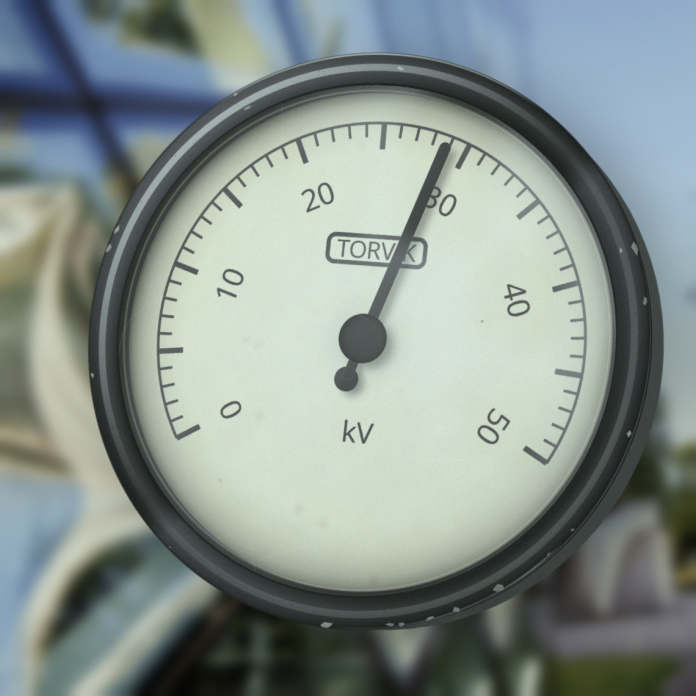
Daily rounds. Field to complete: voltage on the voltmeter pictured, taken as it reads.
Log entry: 29 kV
